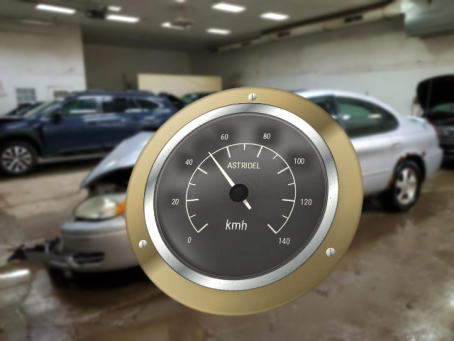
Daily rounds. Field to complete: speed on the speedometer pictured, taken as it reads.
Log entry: 50 km/h
